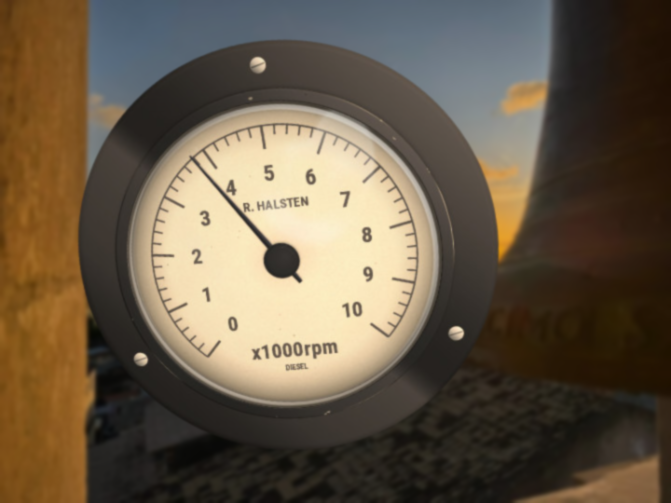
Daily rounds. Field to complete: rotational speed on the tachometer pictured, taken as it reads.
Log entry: 3800 rpm
